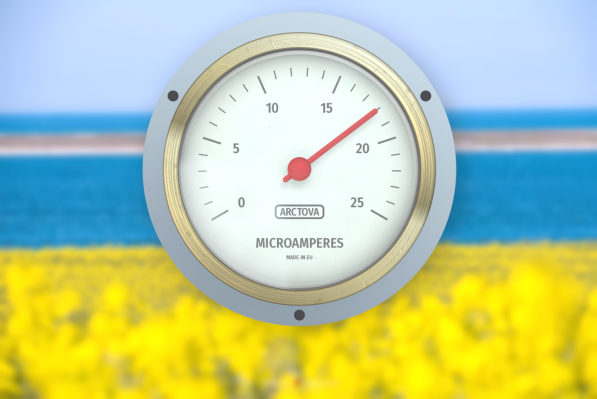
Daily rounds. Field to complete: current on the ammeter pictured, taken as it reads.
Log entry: 18 µA
